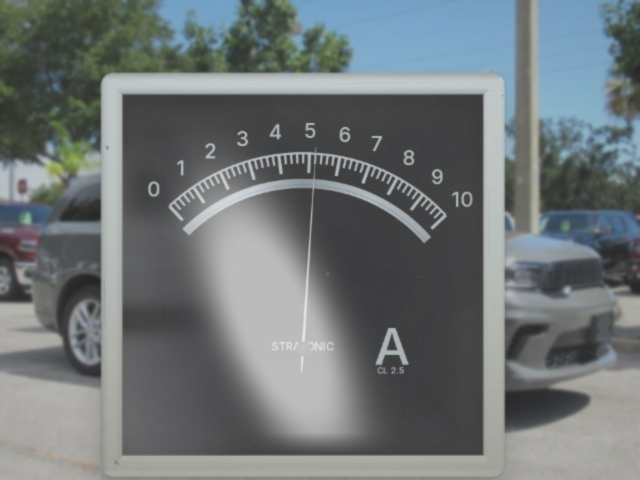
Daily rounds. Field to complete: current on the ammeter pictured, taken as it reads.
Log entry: 5.2 A
